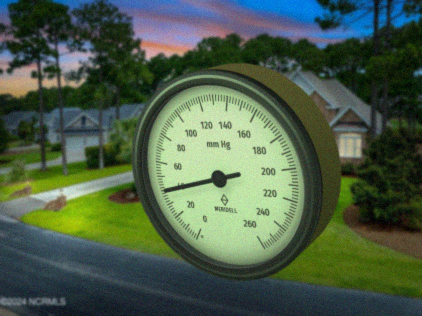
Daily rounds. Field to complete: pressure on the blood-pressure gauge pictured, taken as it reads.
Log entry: 40 mmHg
